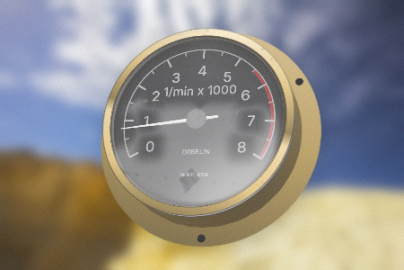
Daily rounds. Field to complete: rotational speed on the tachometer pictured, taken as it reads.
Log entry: 750 rpm
